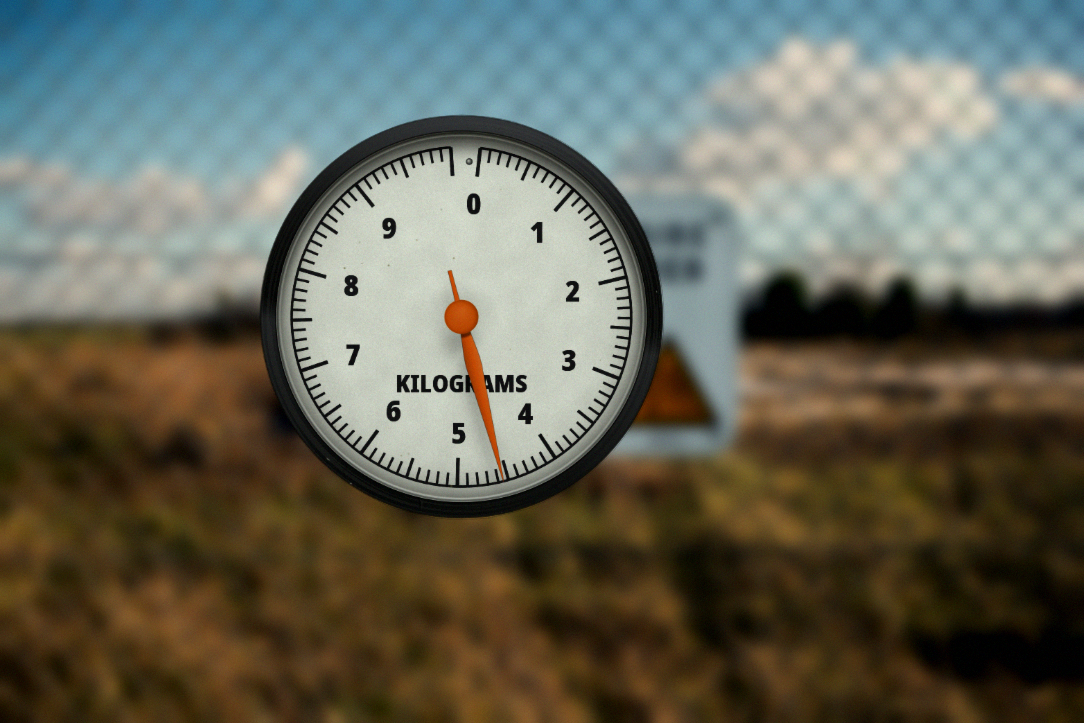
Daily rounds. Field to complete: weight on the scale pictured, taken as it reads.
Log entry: 4.55 kg
